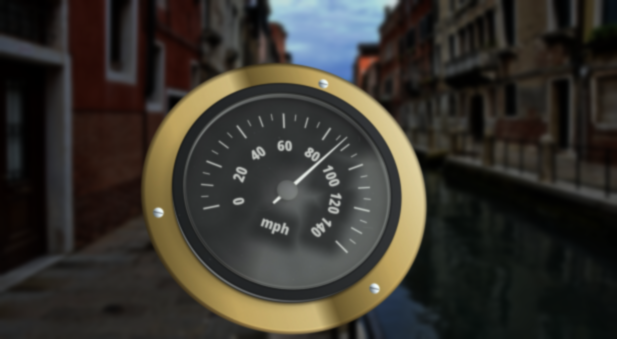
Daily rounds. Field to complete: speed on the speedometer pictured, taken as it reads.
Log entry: 87.5 mph
